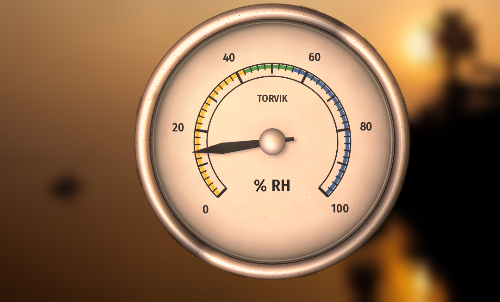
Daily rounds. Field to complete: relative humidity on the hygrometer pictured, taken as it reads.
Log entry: 14 %
